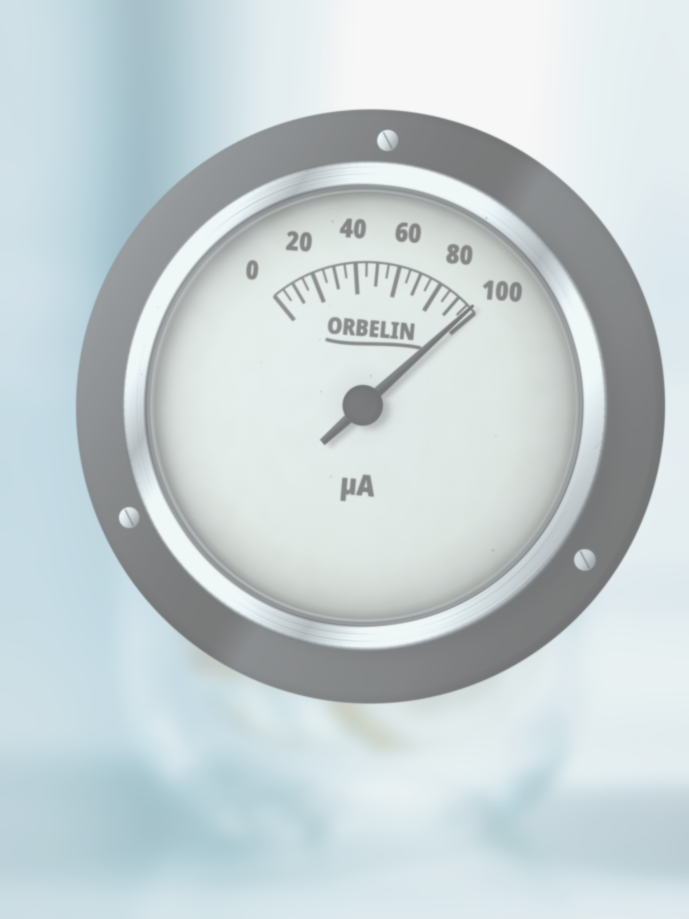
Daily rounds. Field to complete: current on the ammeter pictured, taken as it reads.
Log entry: 97.5 µA
